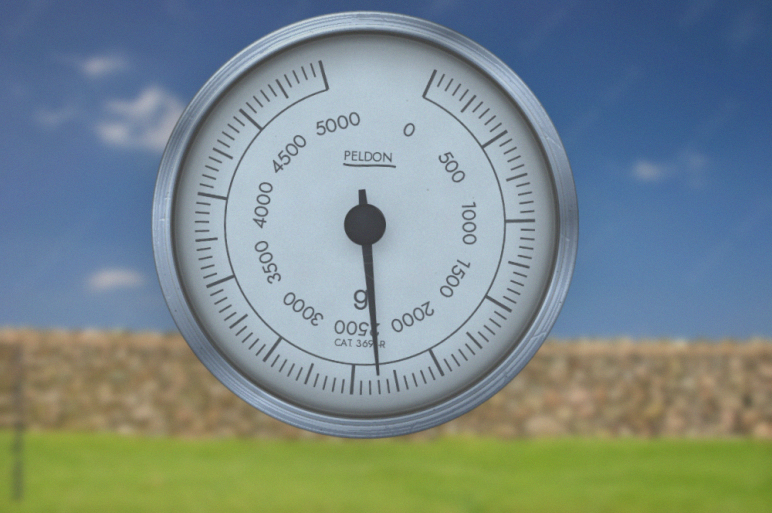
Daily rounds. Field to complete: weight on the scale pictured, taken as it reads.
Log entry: 2350 g
